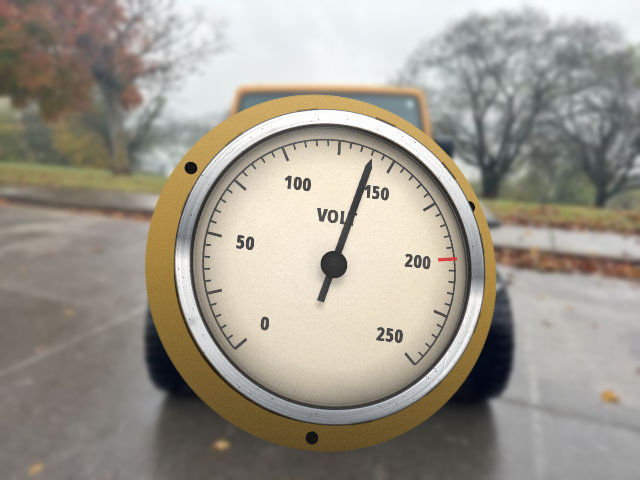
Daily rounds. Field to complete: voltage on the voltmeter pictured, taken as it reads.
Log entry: 140 V
